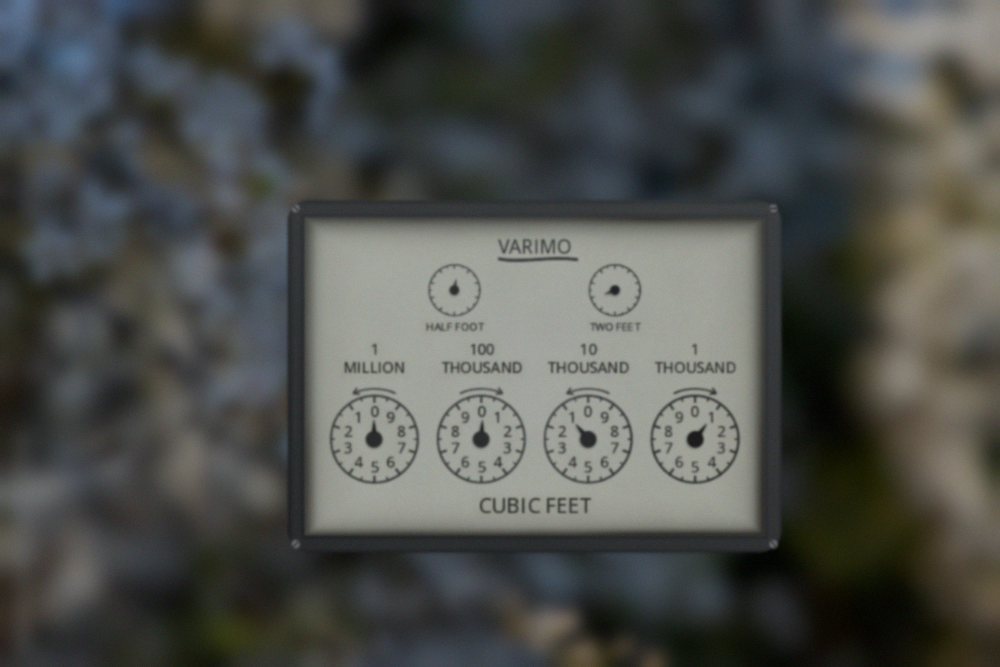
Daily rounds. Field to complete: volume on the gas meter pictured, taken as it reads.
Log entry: 1100 ft³
